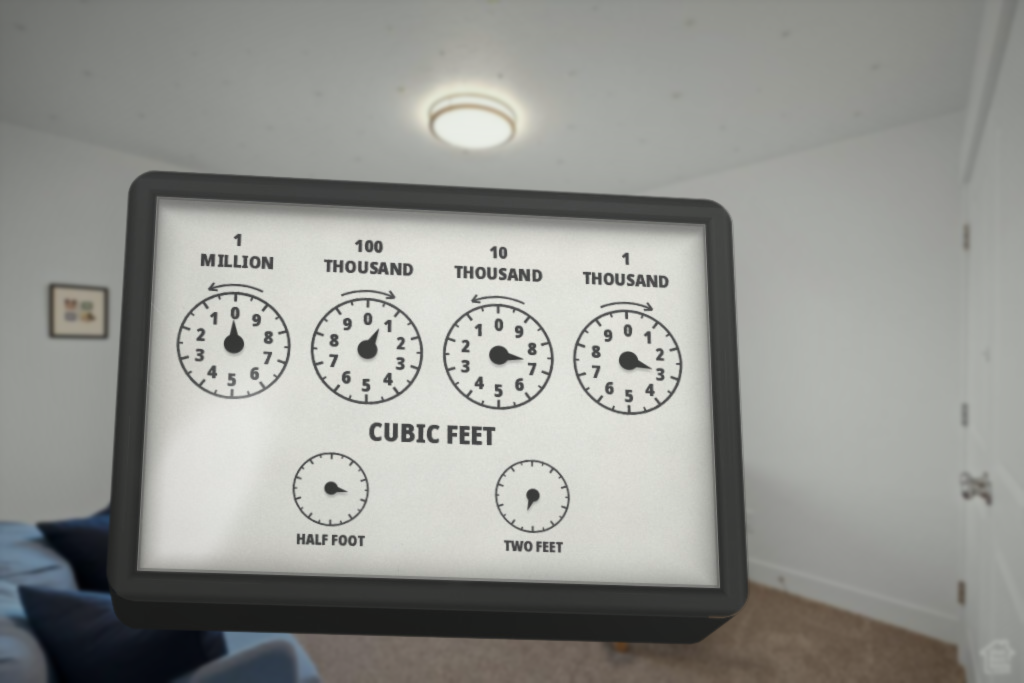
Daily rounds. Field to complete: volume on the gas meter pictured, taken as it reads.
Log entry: 7300 ft³
